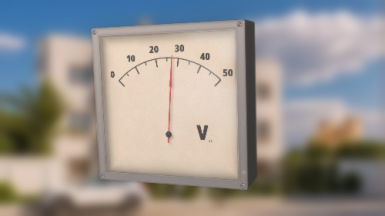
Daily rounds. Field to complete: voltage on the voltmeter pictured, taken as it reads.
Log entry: 27.5 V
